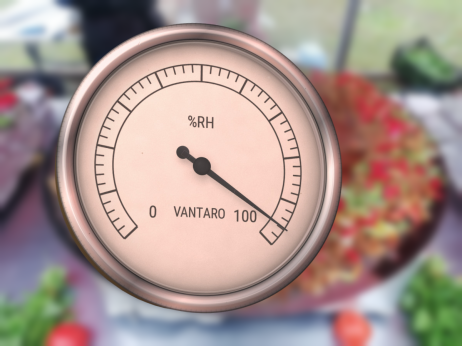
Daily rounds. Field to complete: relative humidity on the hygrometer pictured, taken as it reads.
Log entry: 96 %
